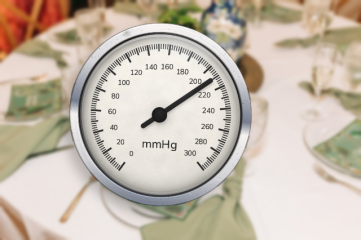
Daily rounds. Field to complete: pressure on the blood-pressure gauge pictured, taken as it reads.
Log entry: 210 mmHg
